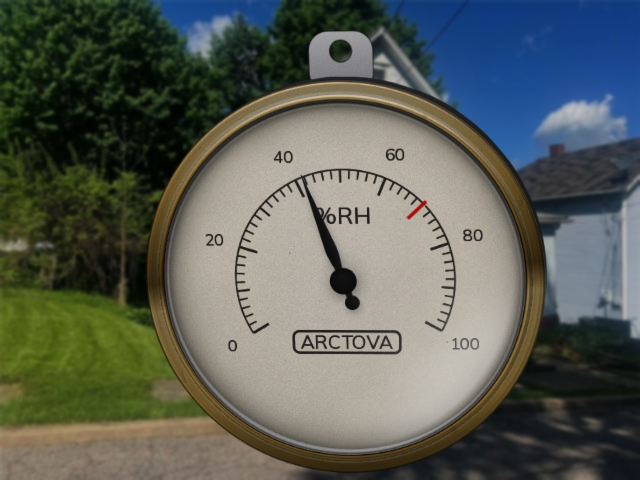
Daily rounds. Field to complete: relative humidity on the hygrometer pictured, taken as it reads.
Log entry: 42 %
